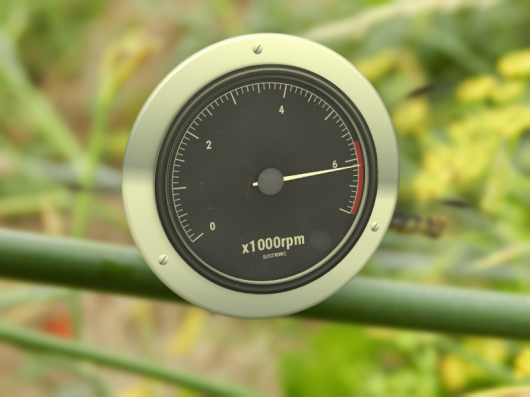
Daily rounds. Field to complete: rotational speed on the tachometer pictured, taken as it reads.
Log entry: 6100 rpm
